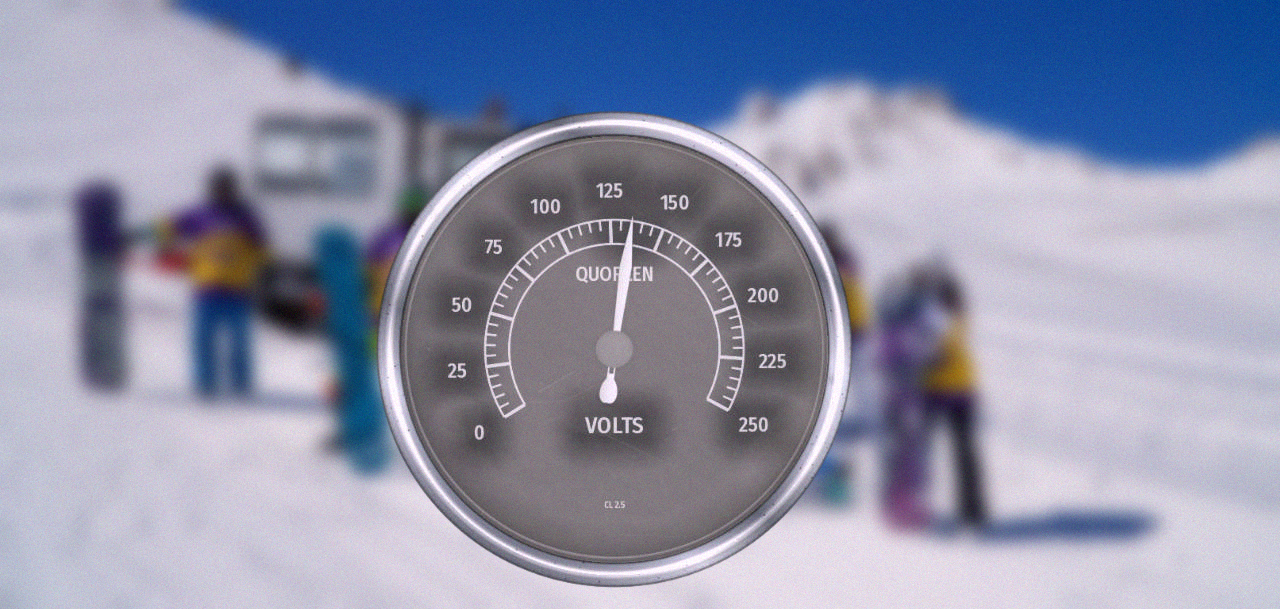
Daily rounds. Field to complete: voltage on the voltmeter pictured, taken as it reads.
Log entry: 135 V
